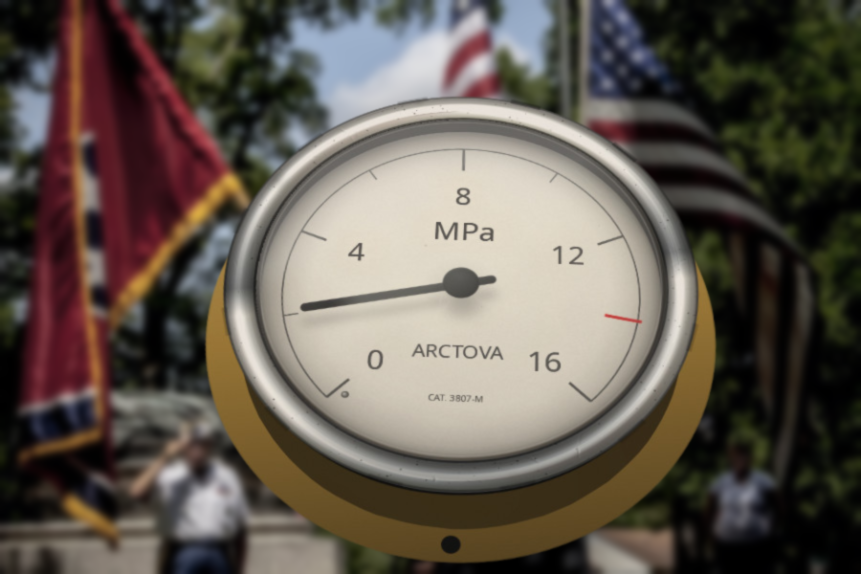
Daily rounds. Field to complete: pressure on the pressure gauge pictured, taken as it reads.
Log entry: 2 MPa
